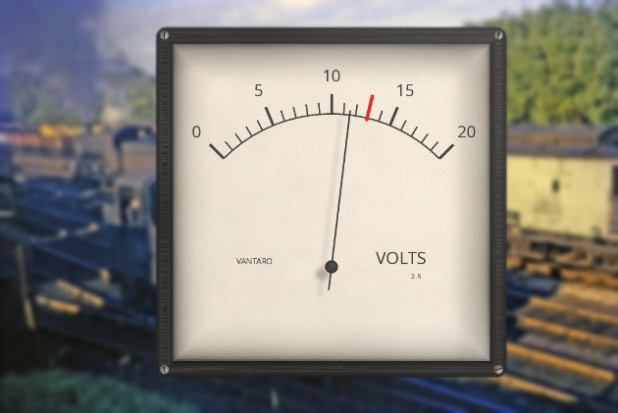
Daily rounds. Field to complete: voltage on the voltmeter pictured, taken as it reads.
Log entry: 11.5 V
